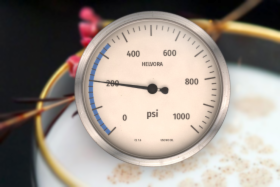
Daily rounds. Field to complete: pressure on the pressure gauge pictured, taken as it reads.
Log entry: 200 psi
